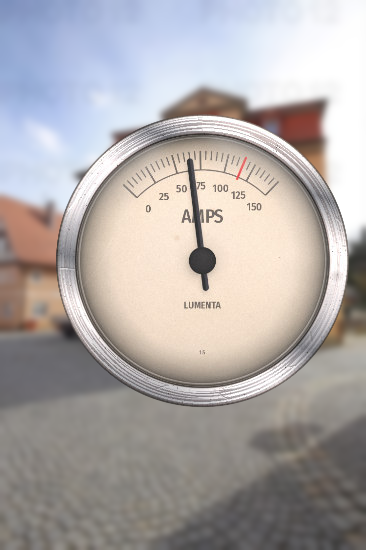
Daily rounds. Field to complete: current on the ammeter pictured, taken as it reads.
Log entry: 65 A
